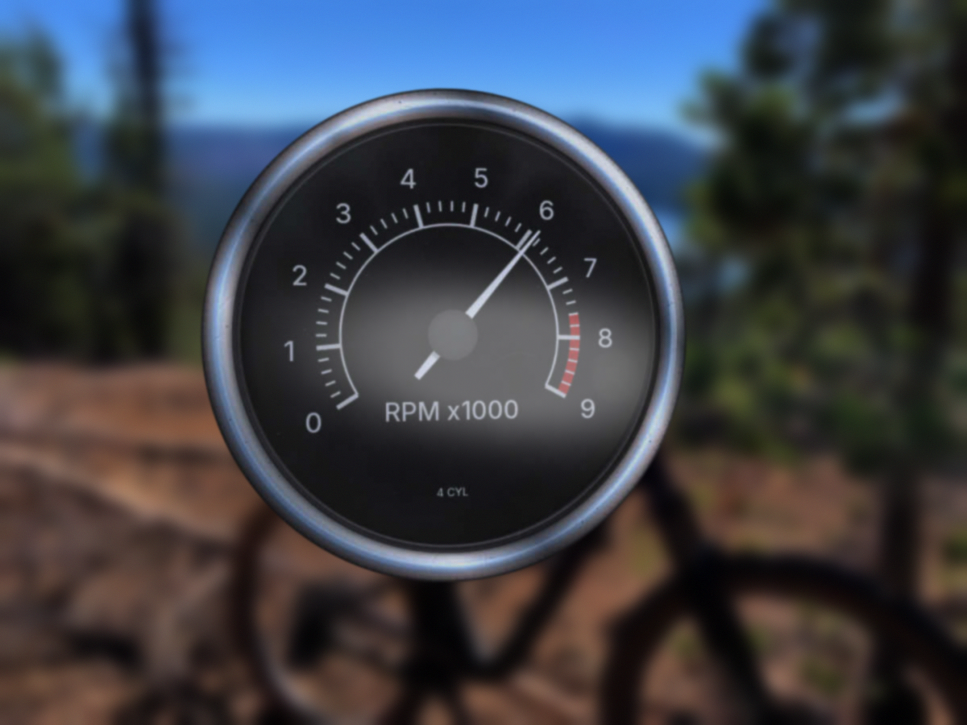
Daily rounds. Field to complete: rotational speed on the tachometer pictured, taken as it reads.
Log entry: 6100 rpm
